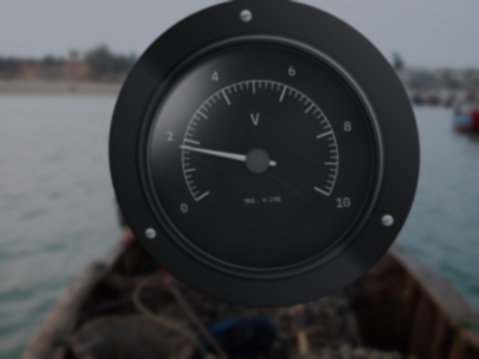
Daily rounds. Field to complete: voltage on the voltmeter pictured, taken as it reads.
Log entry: 1.8 V
